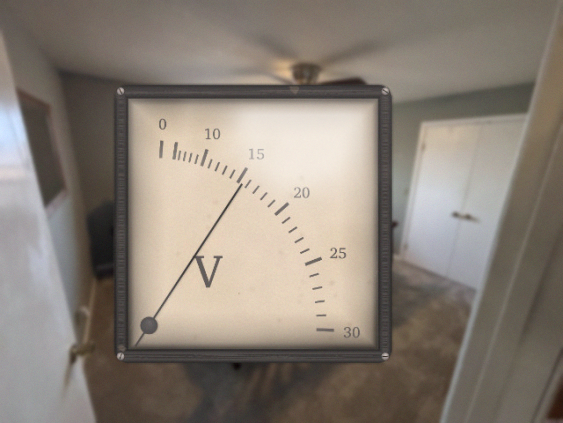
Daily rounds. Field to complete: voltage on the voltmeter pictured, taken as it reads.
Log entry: 15.5 V
